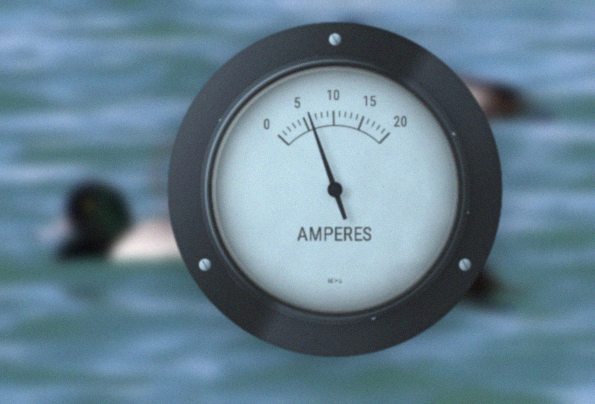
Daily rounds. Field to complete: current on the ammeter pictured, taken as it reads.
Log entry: 6 A
